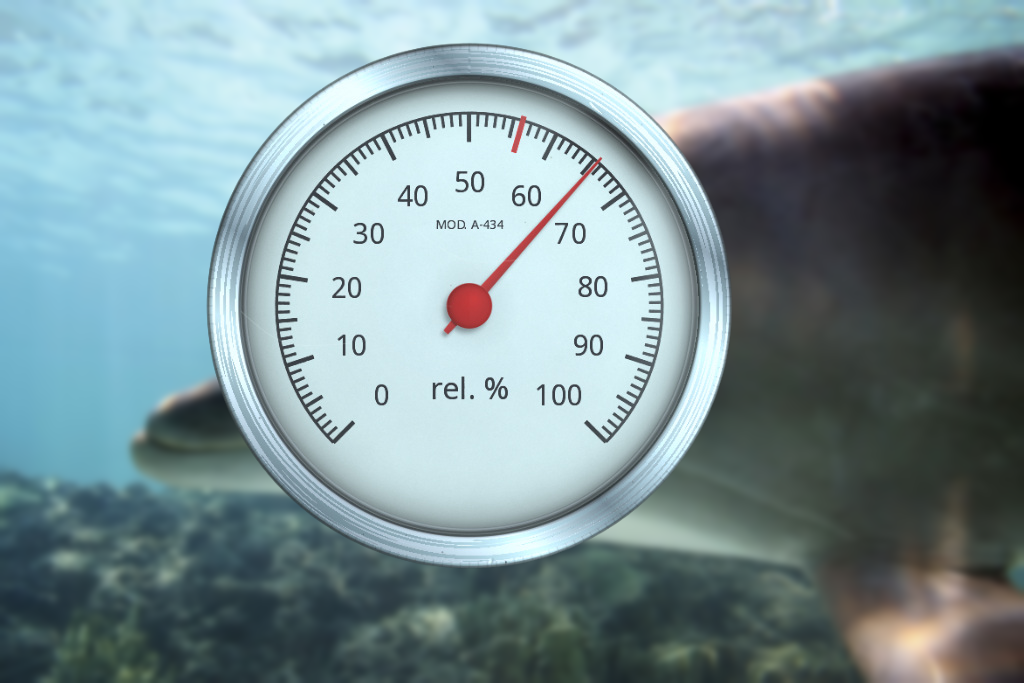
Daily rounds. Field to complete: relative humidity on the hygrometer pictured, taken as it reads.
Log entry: 65.5 %
